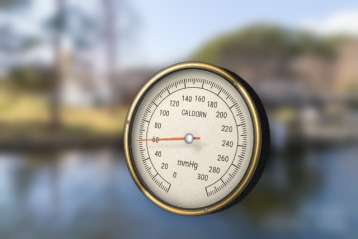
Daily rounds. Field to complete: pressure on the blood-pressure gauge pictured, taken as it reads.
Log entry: 60 mmHg
